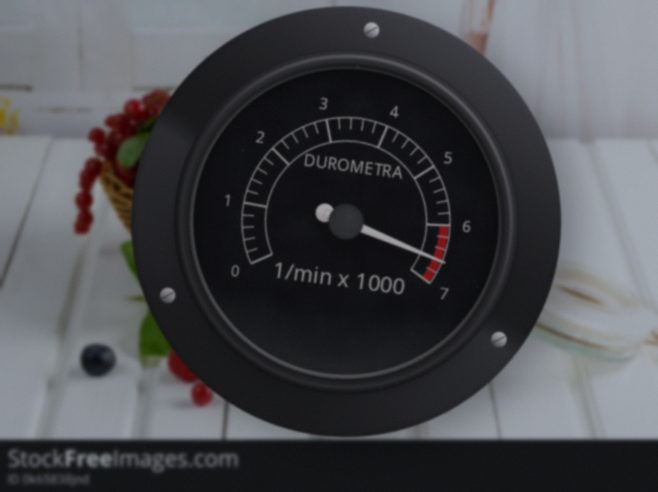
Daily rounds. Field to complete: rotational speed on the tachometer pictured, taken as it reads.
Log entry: 6600 rpm
